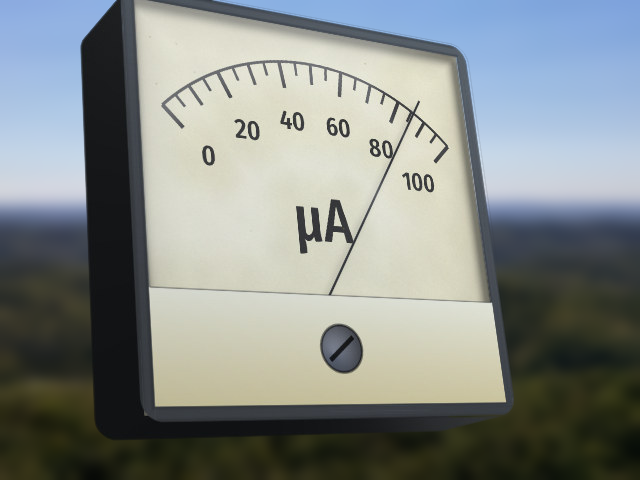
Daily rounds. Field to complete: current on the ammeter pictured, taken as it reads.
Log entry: 85 µA
